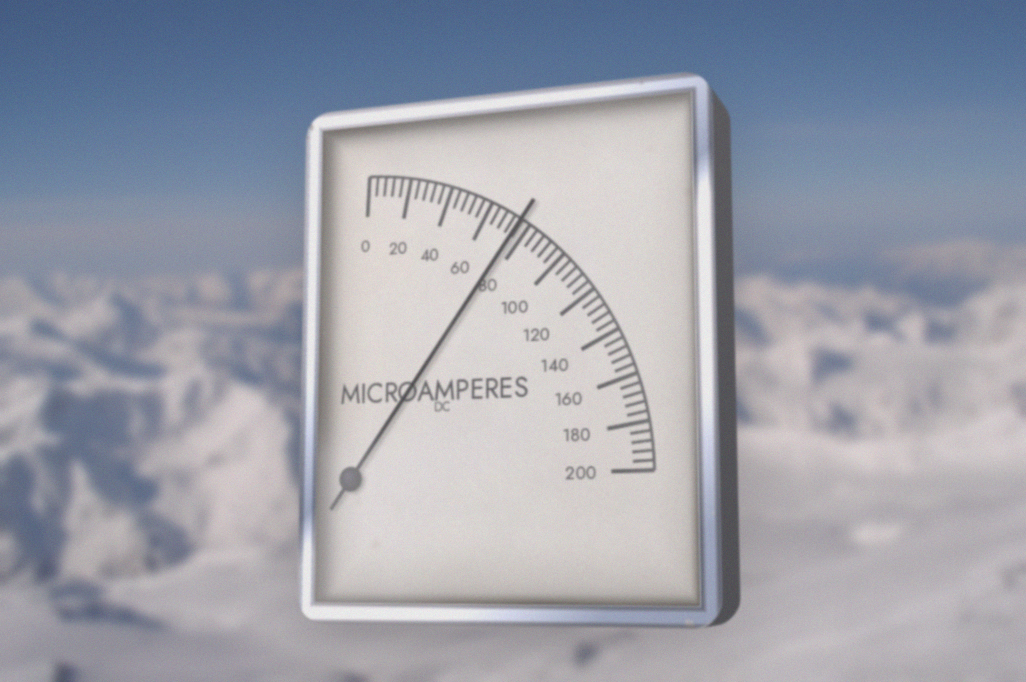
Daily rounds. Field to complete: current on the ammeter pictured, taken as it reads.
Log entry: 76 µA
